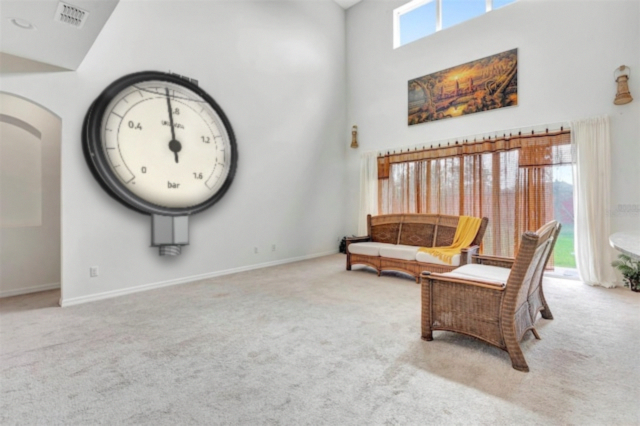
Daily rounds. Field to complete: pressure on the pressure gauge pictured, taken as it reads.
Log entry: 0.75 bar
